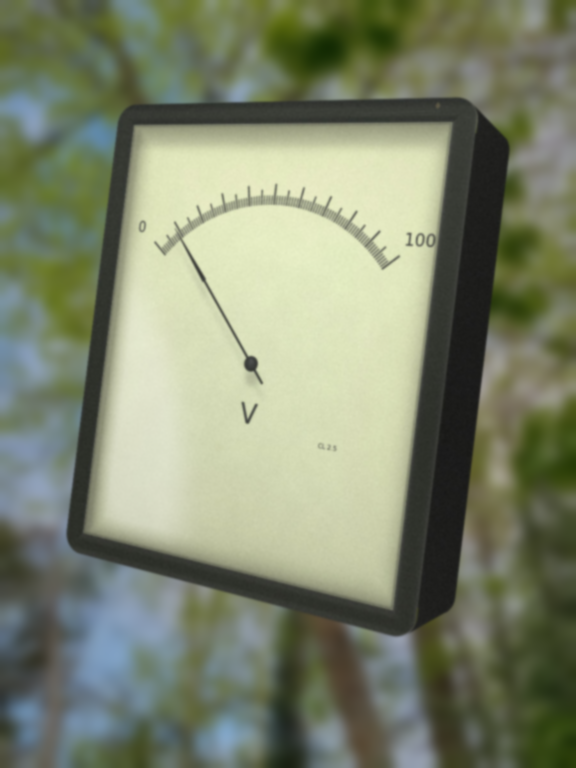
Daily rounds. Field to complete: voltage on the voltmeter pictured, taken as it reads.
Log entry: 10 V
